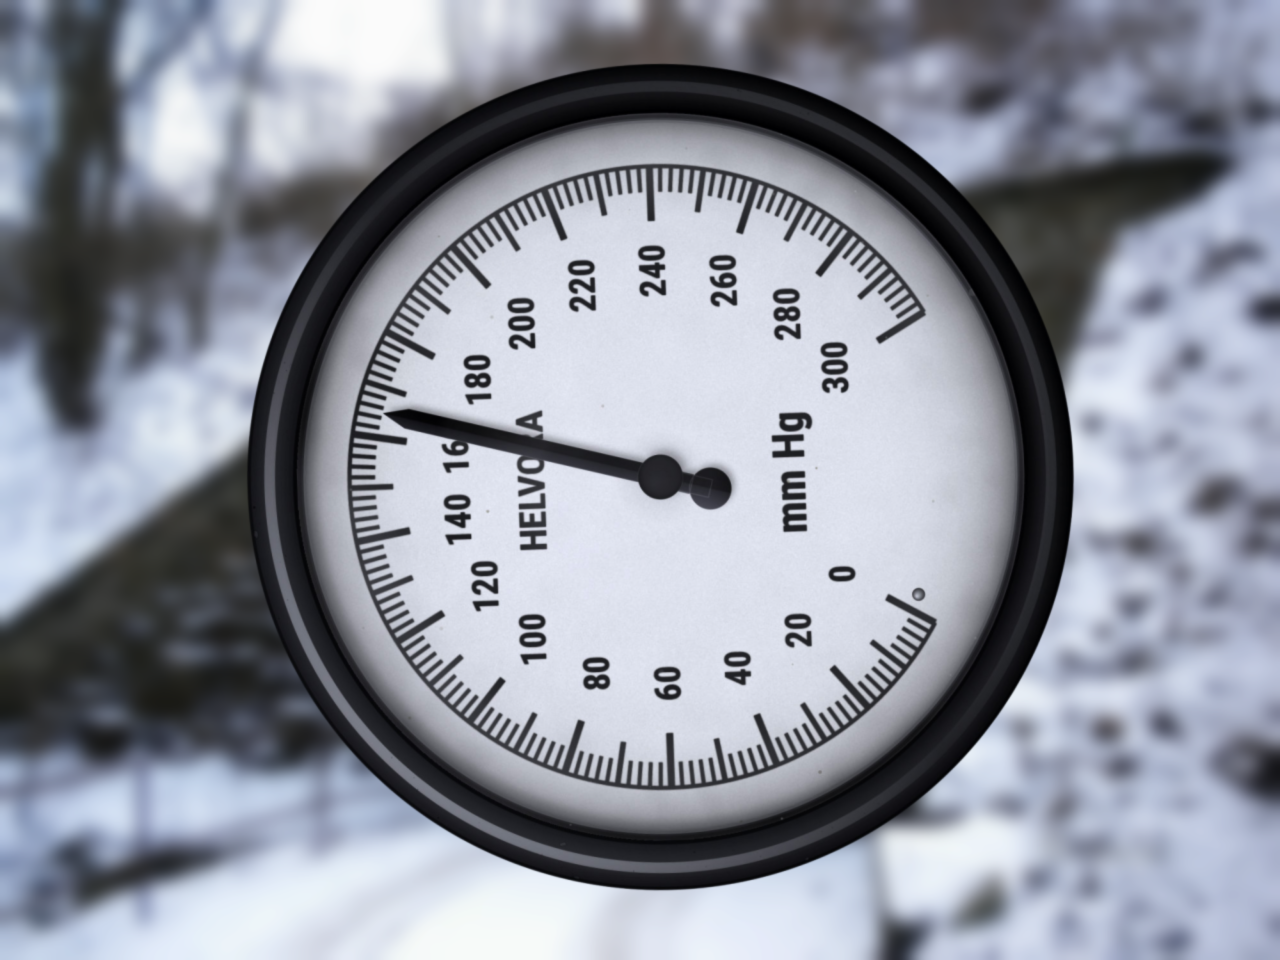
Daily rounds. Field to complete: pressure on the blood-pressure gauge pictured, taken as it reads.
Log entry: 165 mmHg
